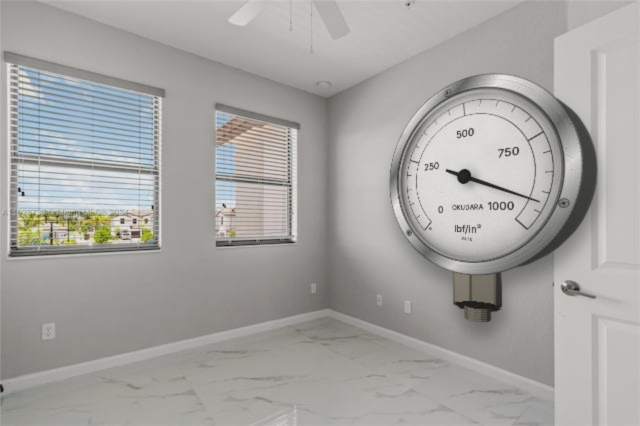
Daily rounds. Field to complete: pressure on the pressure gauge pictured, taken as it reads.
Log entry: 925 psi
